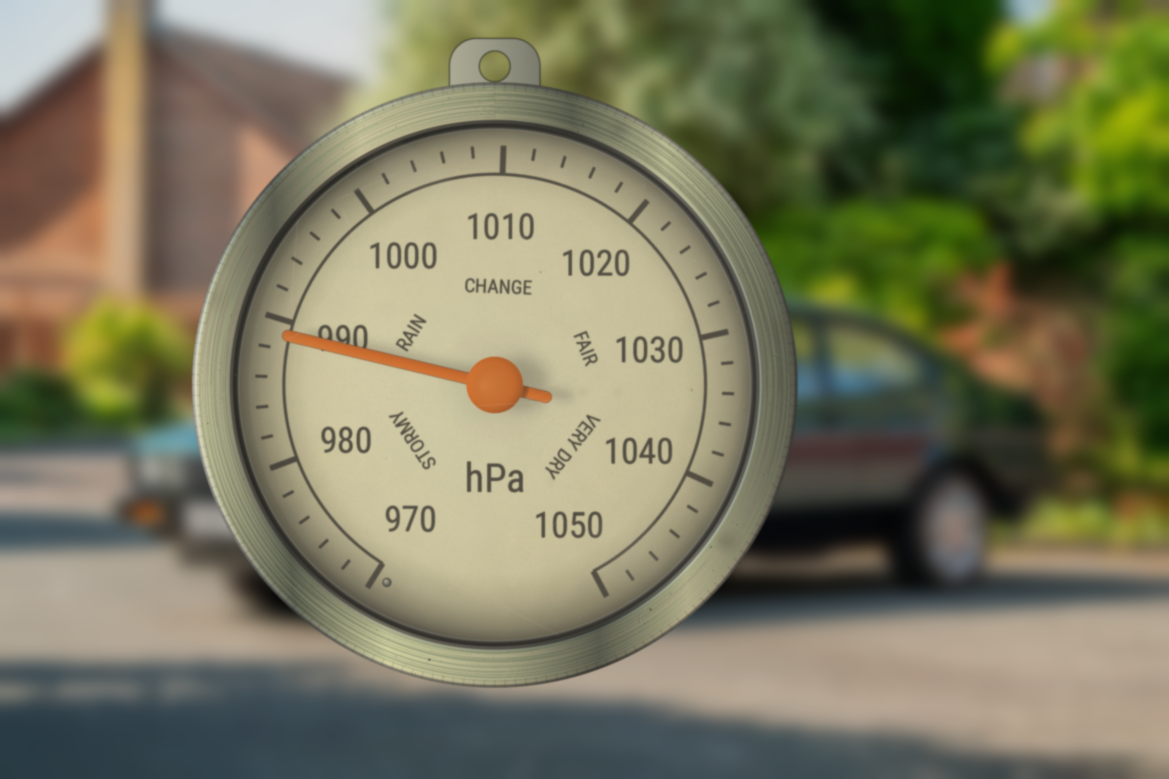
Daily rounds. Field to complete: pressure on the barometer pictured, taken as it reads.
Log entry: 989 hPa
